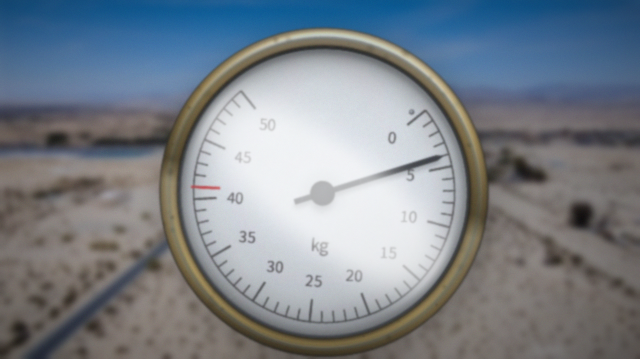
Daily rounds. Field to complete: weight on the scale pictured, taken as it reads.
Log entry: 4 kg
